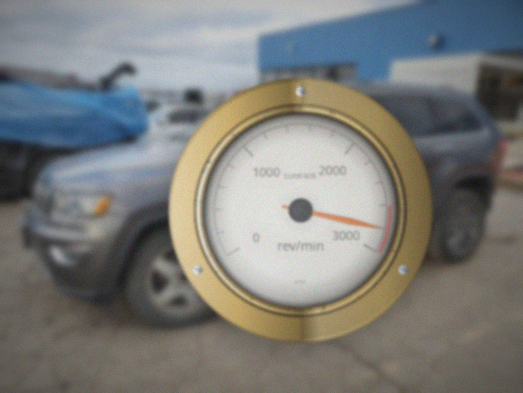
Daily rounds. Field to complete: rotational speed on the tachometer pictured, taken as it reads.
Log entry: 2800 rpm
